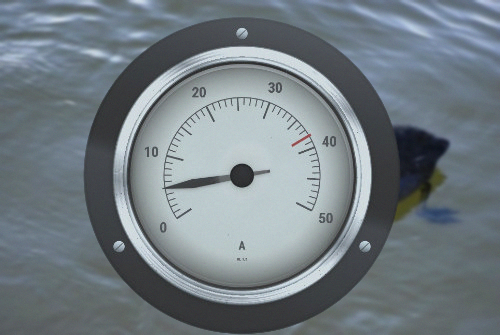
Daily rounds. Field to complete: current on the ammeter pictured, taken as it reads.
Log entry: 5 A
